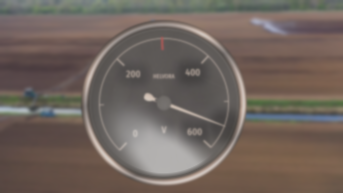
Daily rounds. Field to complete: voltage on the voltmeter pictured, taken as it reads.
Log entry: 550 V
